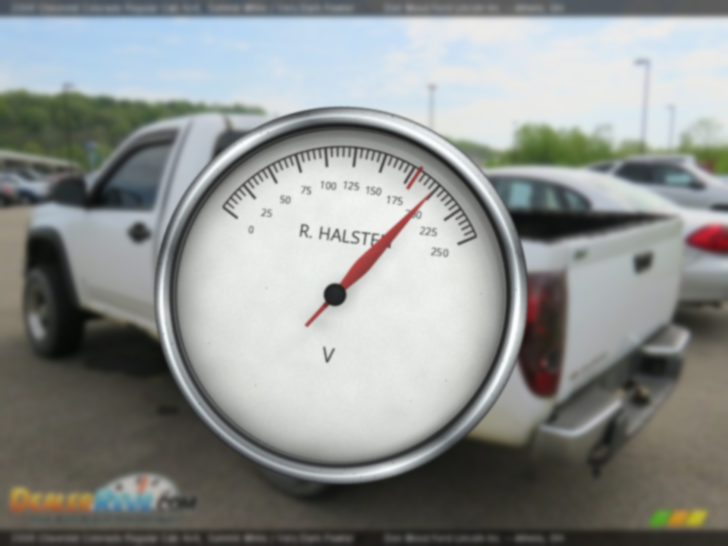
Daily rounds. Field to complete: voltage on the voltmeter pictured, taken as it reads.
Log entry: 200 V
